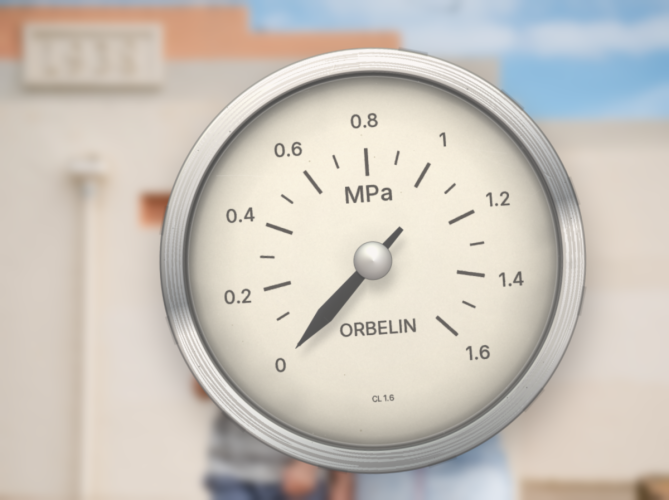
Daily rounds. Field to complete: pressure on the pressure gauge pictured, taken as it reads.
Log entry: 0 MPa
